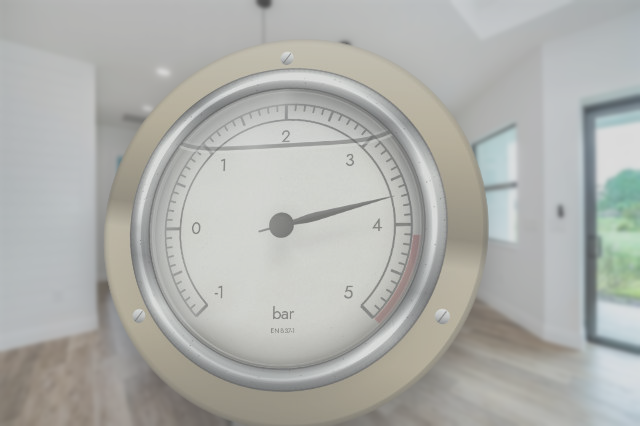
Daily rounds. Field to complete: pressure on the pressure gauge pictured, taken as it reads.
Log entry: 3.7 bar
